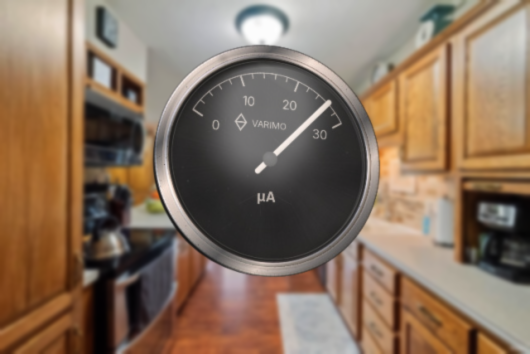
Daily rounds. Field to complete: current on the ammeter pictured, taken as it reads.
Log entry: 26 µA
